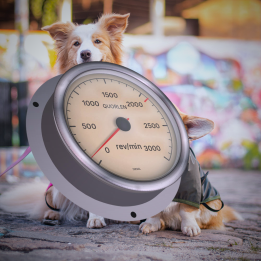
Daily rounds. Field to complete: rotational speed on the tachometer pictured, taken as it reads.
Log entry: 100 rpm
